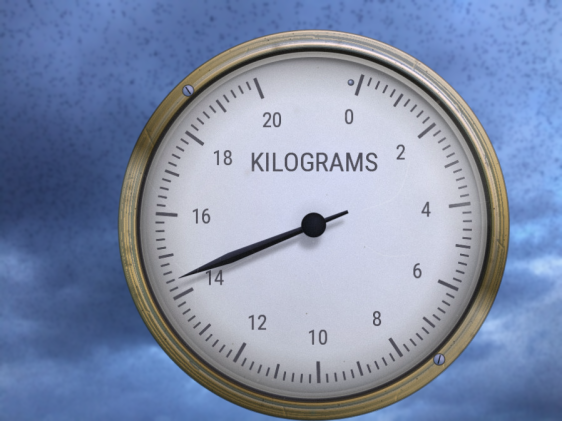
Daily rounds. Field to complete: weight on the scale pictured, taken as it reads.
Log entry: 14.4 kg
